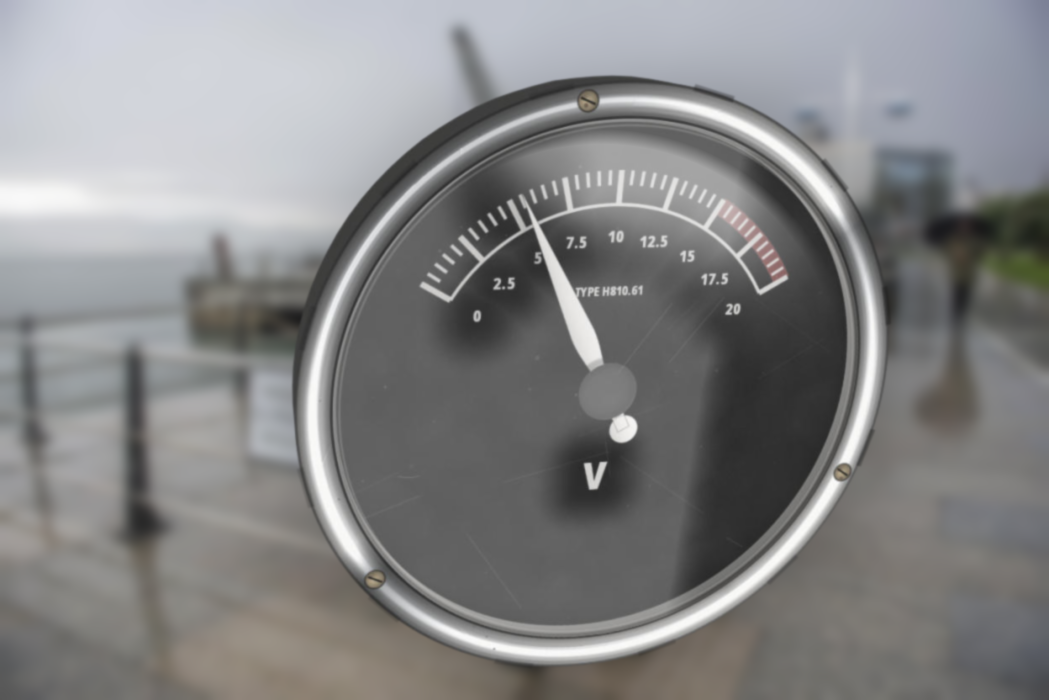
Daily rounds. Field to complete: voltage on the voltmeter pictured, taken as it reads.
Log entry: 5.5 V
